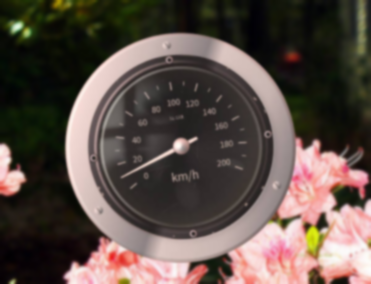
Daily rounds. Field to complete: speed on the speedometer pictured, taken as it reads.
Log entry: 10 km/h
